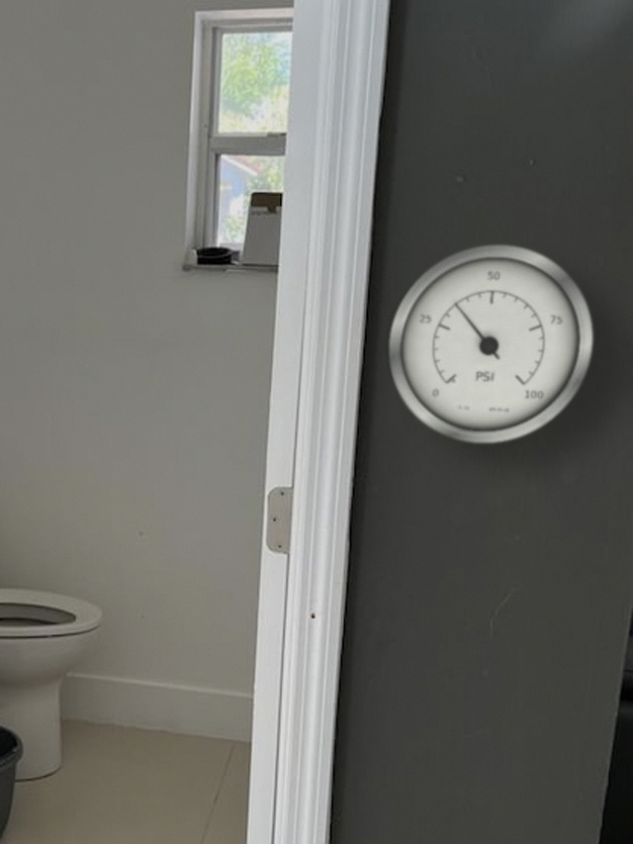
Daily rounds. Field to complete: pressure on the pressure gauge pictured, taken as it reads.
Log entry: 35 psi
